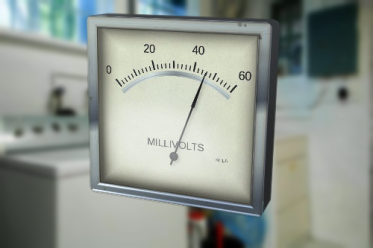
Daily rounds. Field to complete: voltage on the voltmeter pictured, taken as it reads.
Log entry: 46 mV
